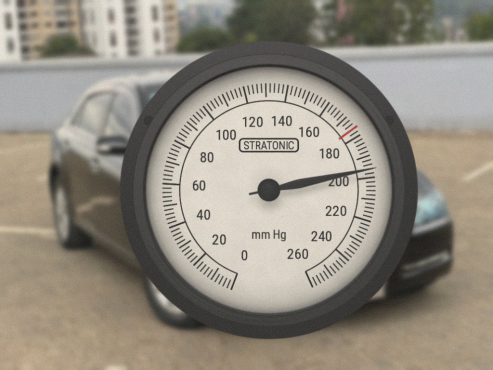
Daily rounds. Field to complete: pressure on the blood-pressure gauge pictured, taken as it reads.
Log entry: 196 mmHg
